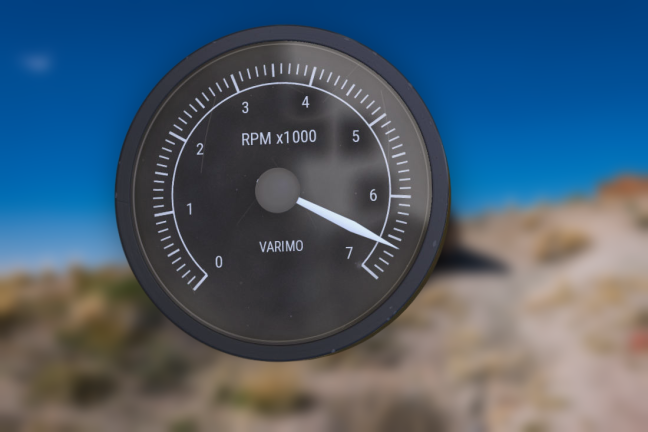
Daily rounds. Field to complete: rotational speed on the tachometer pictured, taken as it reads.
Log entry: 6600 rpm
